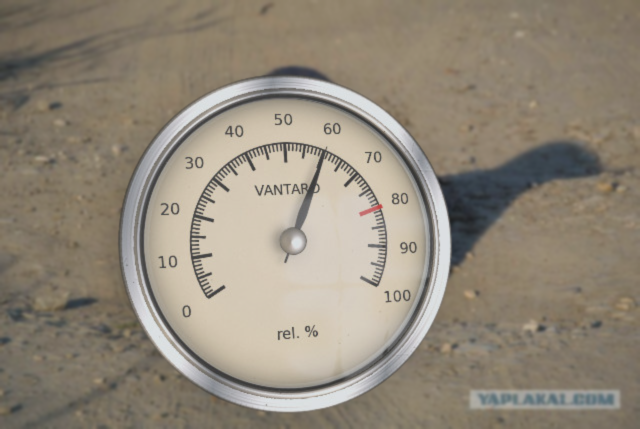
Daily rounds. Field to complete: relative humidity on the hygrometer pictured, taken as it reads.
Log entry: 60 %
